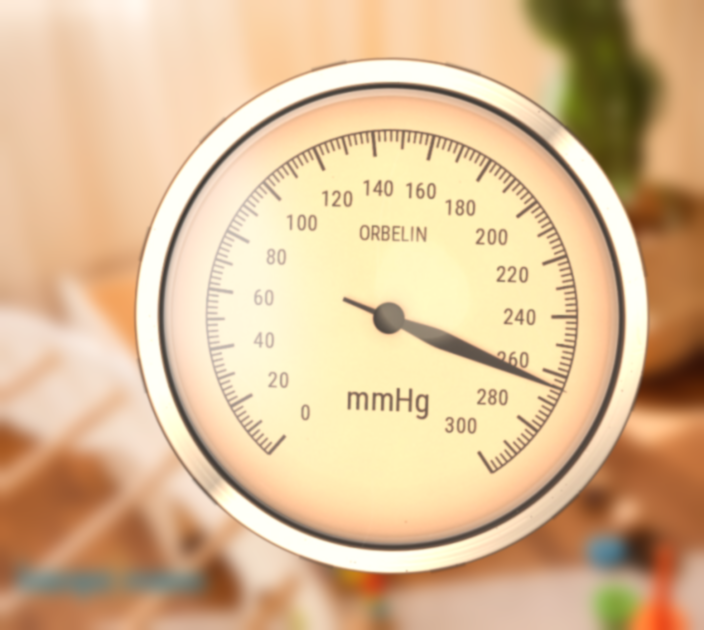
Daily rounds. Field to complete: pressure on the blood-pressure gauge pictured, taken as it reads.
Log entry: 264 mmHg
